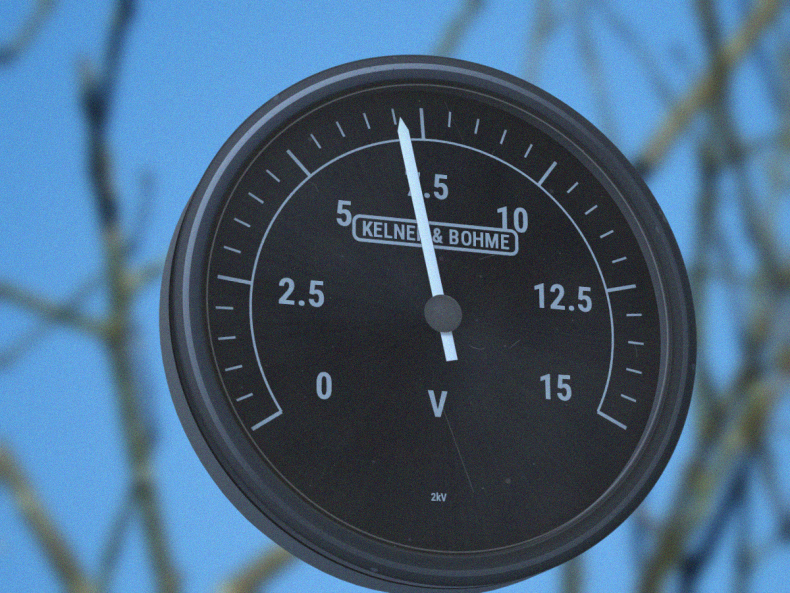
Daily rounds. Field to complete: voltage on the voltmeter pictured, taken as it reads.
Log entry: 7 V
